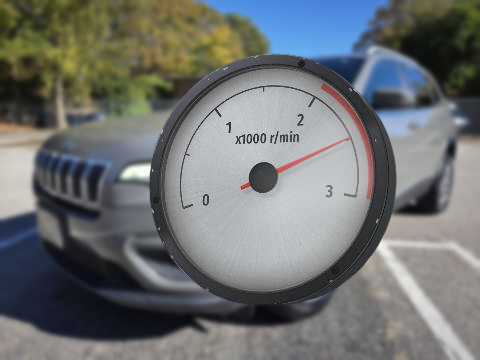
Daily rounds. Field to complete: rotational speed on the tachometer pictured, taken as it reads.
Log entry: 2500 rpm
